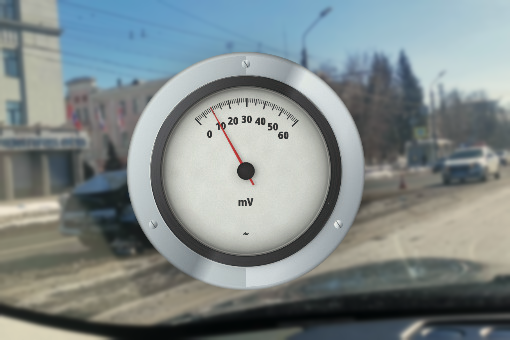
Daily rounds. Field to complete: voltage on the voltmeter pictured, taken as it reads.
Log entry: 10 mV
